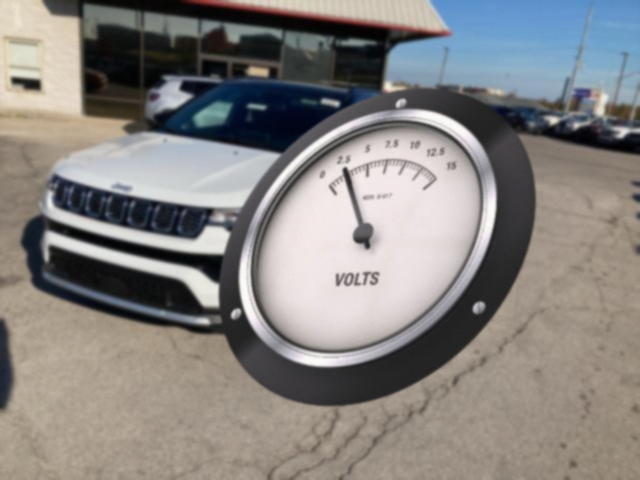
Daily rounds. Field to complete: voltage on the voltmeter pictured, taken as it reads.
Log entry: 2.5 V
